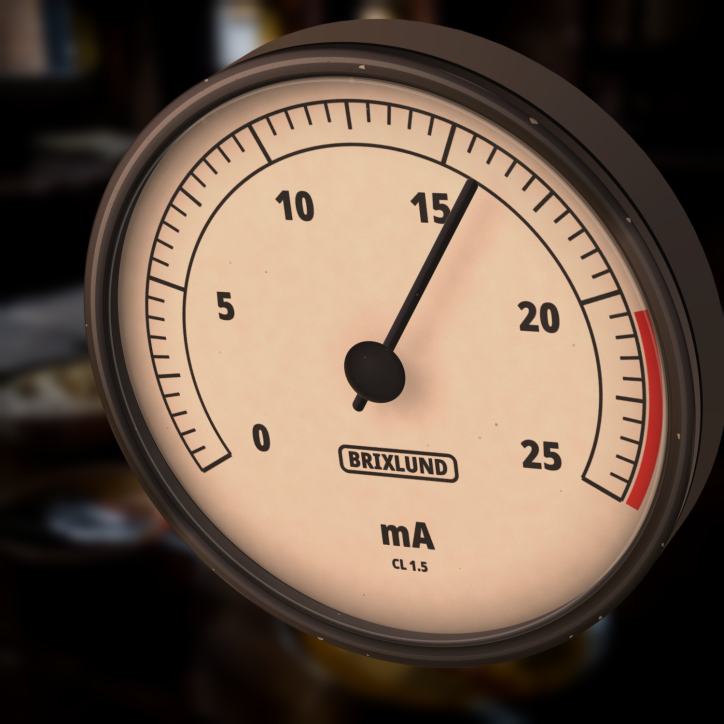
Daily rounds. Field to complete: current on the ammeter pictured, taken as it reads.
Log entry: 16 mA
